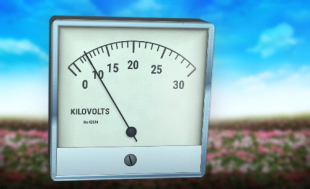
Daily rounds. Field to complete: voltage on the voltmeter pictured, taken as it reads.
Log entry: 10 kV
